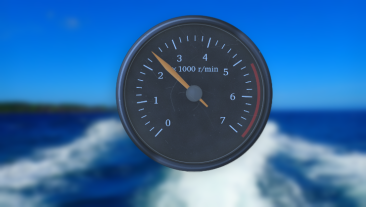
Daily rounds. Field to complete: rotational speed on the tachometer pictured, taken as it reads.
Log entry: 2400 rpm
